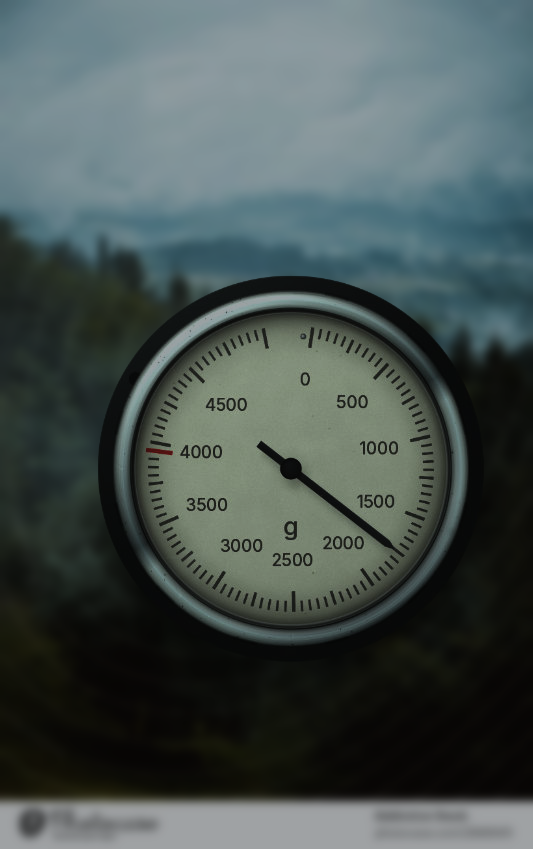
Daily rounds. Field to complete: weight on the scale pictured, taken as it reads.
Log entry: 1750 g
